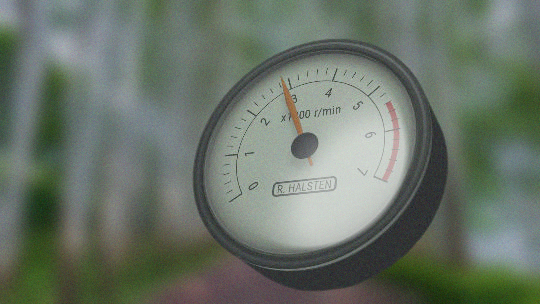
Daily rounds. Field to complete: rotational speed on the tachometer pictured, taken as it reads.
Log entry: 2900 rpm
